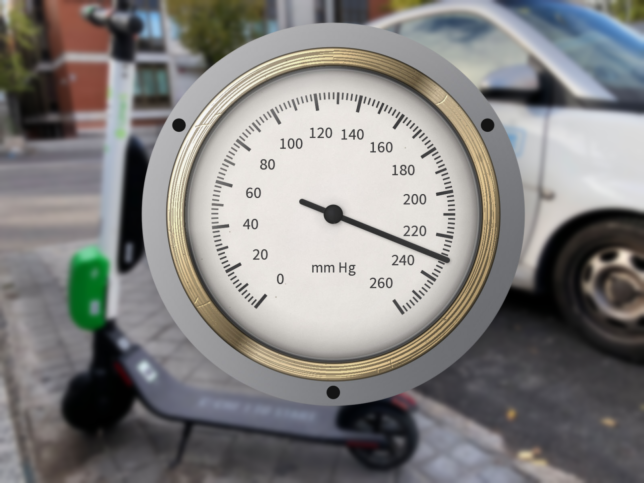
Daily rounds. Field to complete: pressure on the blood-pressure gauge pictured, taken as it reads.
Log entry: 230 mmHg
